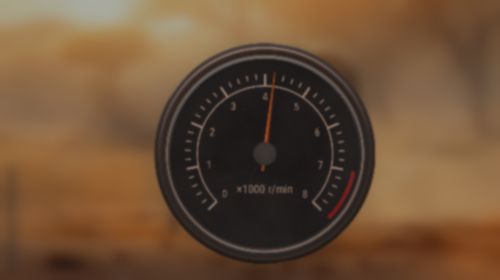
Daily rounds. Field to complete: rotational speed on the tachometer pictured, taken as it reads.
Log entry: 4200 rpm
